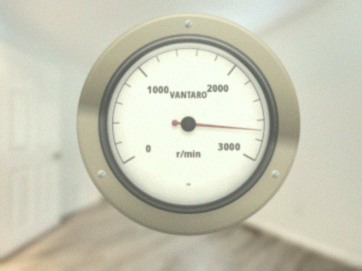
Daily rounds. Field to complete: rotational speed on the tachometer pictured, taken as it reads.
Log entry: 2700 rpm
